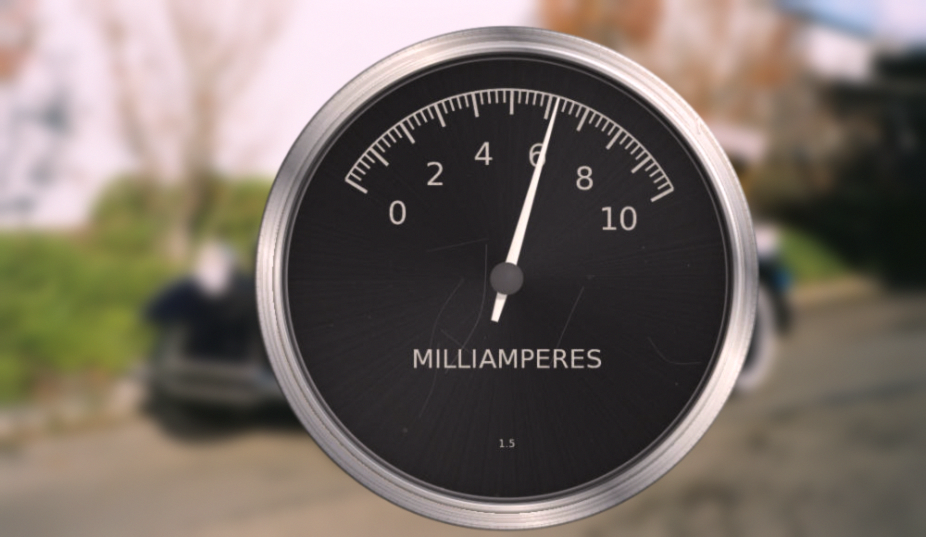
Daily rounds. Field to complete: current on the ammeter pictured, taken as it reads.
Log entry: 6.2 mA
